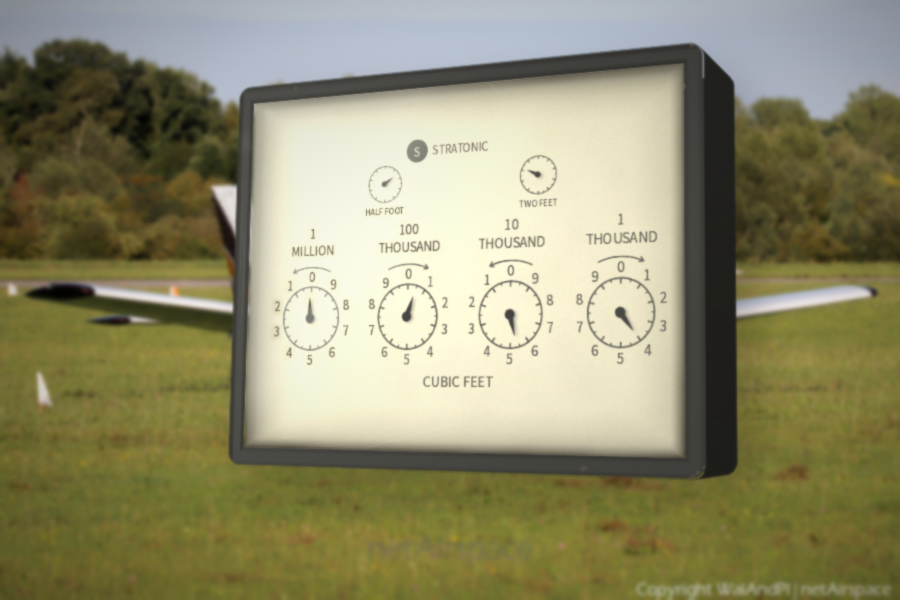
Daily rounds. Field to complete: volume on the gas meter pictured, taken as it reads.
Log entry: 5400 ft³
